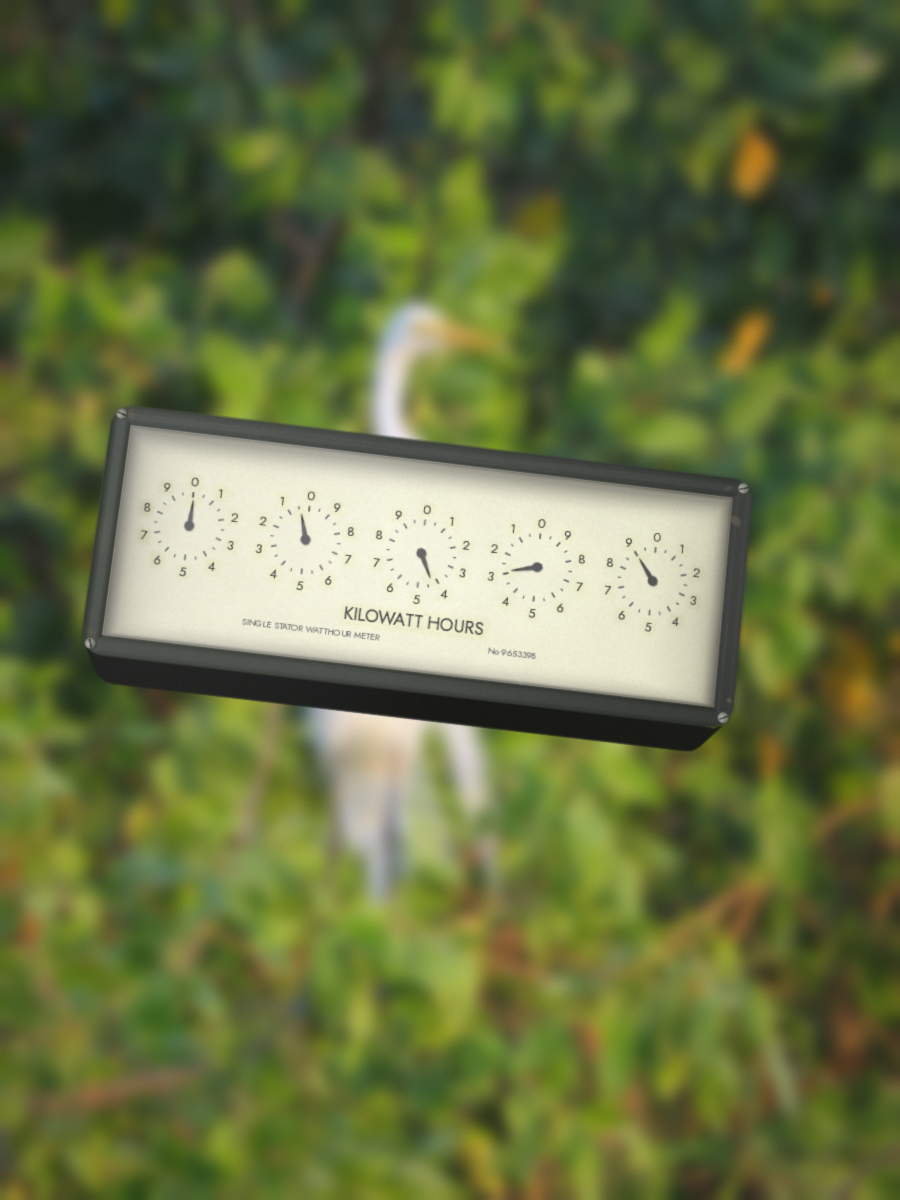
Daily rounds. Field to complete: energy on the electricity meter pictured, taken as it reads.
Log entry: 429 kWh
